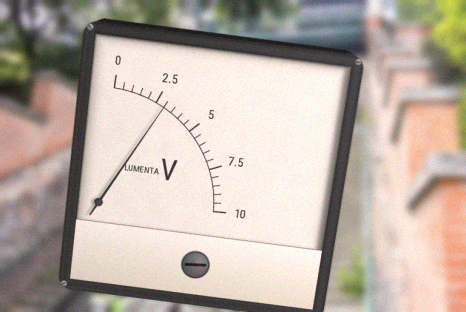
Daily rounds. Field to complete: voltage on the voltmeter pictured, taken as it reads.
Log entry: 3 V
